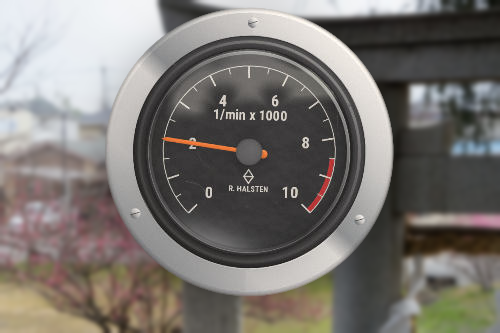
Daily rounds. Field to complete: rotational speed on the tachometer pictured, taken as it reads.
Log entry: 2000 rpm
